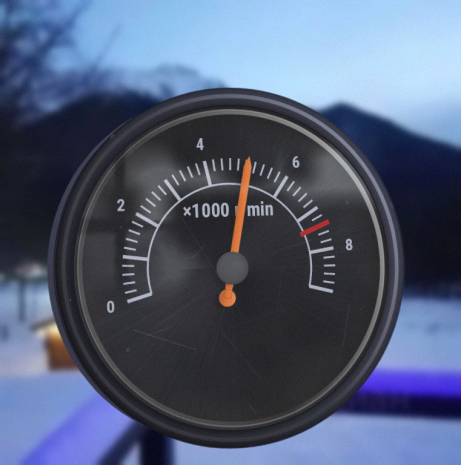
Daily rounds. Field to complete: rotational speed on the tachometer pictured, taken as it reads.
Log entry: 5000 rpm
